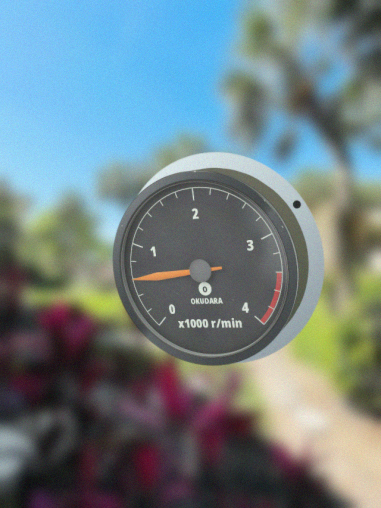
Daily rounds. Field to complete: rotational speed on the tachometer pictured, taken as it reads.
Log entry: 600 rpm
